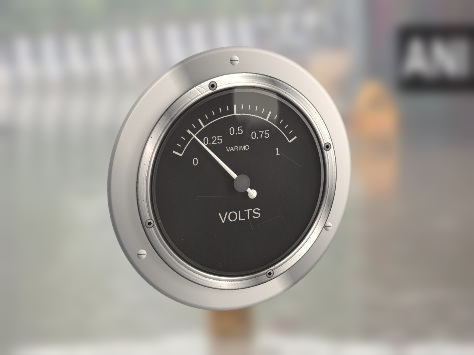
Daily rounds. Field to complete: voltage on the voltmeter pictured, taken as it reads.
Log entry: 0.15 V
